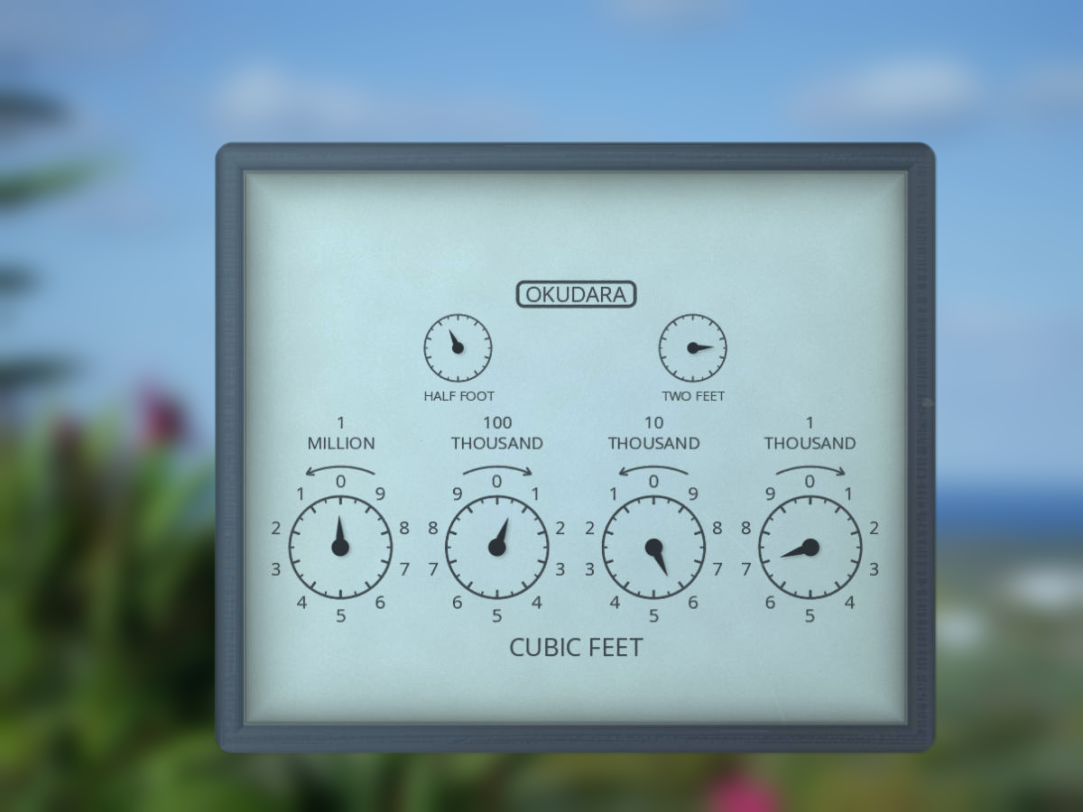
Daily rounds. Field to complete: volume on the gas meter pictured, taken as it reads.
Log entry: 5700 ft³
